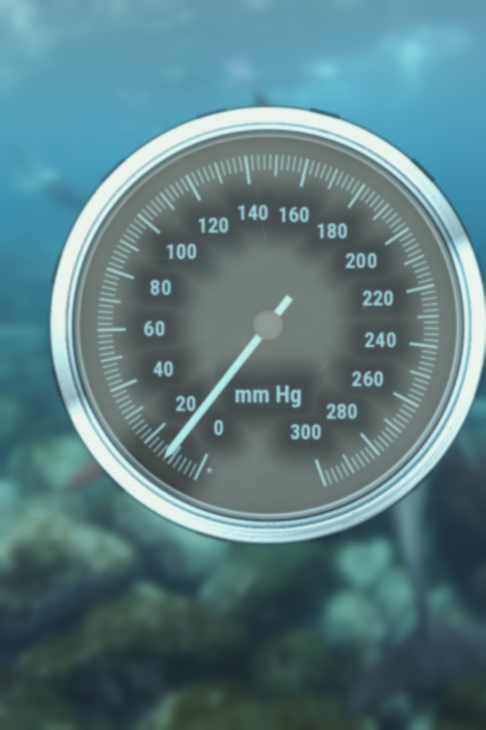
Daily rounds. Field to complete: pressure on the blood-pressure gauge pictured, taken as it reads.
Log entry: 12 mmHg
